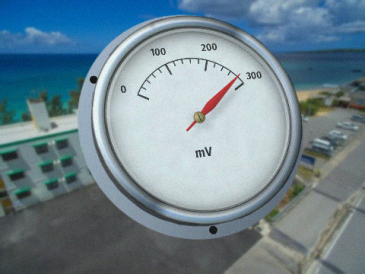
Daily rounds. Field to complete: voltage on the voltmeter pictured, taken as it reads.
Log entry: 280 mV
